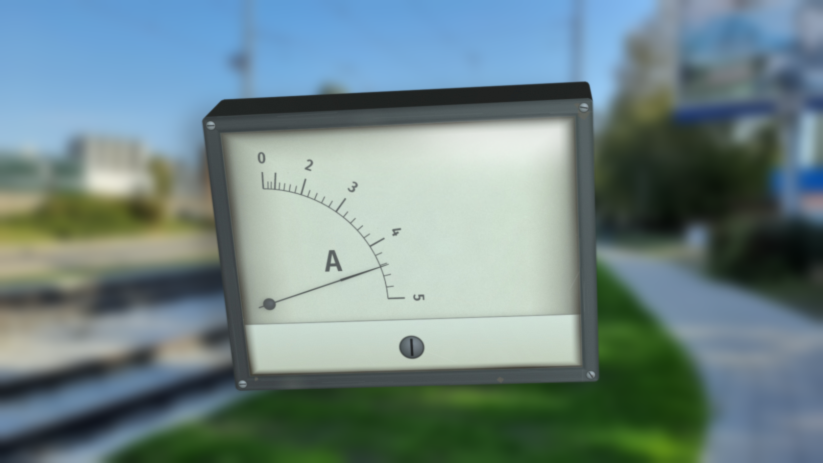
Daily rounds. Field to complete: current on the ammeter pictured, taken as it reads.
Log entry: 4.4 A
